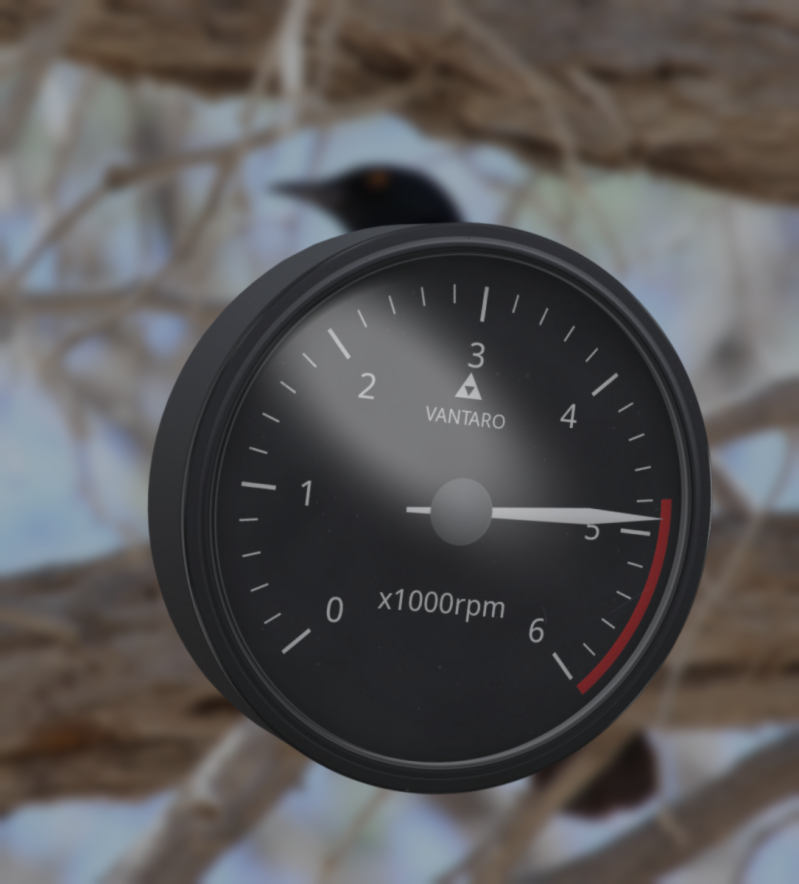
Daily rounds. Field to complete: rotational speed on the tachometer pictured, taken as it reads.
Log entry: 4900 rpm
